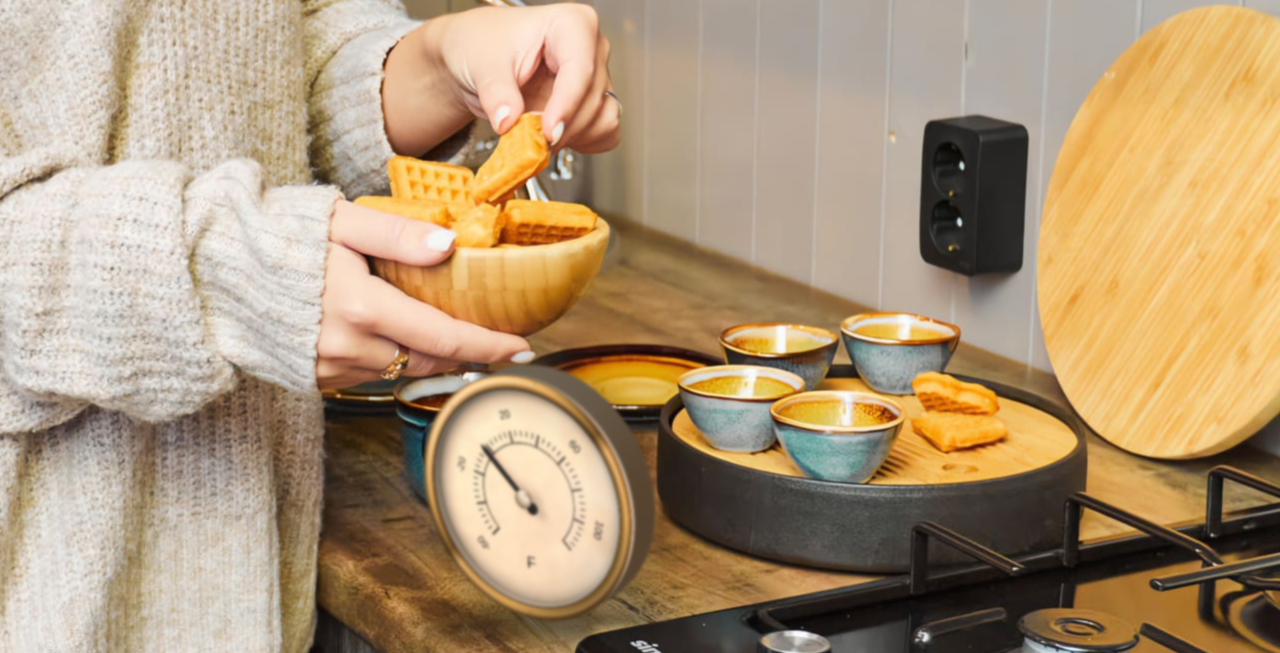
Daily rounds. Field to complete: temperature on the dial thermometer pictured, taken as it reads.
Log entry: 0 °F
